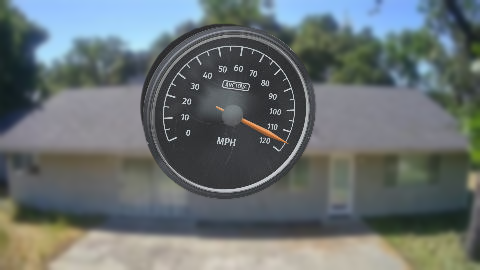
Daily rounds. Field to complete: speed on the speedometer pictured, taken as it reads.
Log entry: 115 mph
